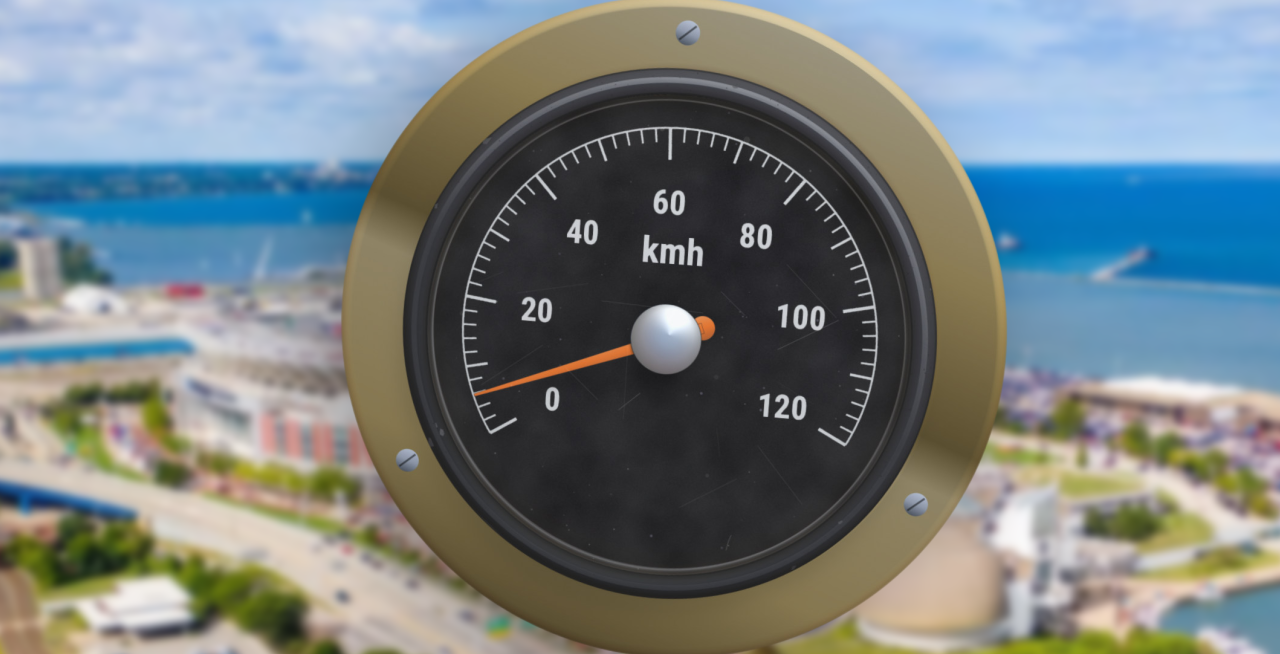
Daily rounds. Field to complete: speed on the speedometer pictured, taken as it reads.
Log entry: 6 km/h
